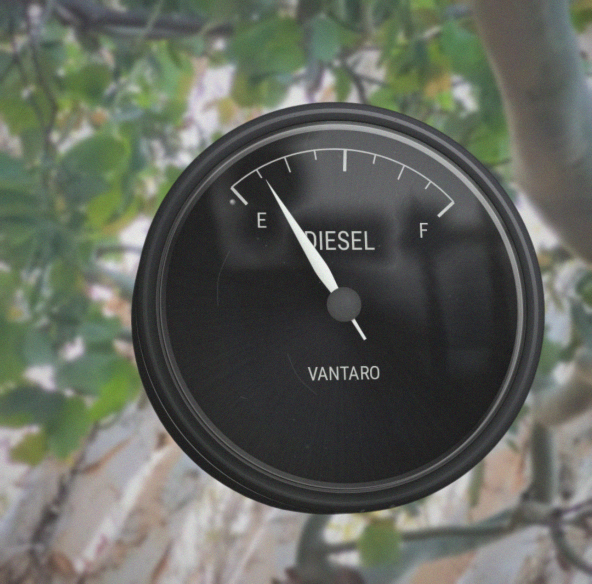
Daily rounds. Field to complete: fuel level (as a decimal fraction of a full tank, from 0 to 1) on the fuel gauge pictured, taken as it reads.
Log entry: 0.125
